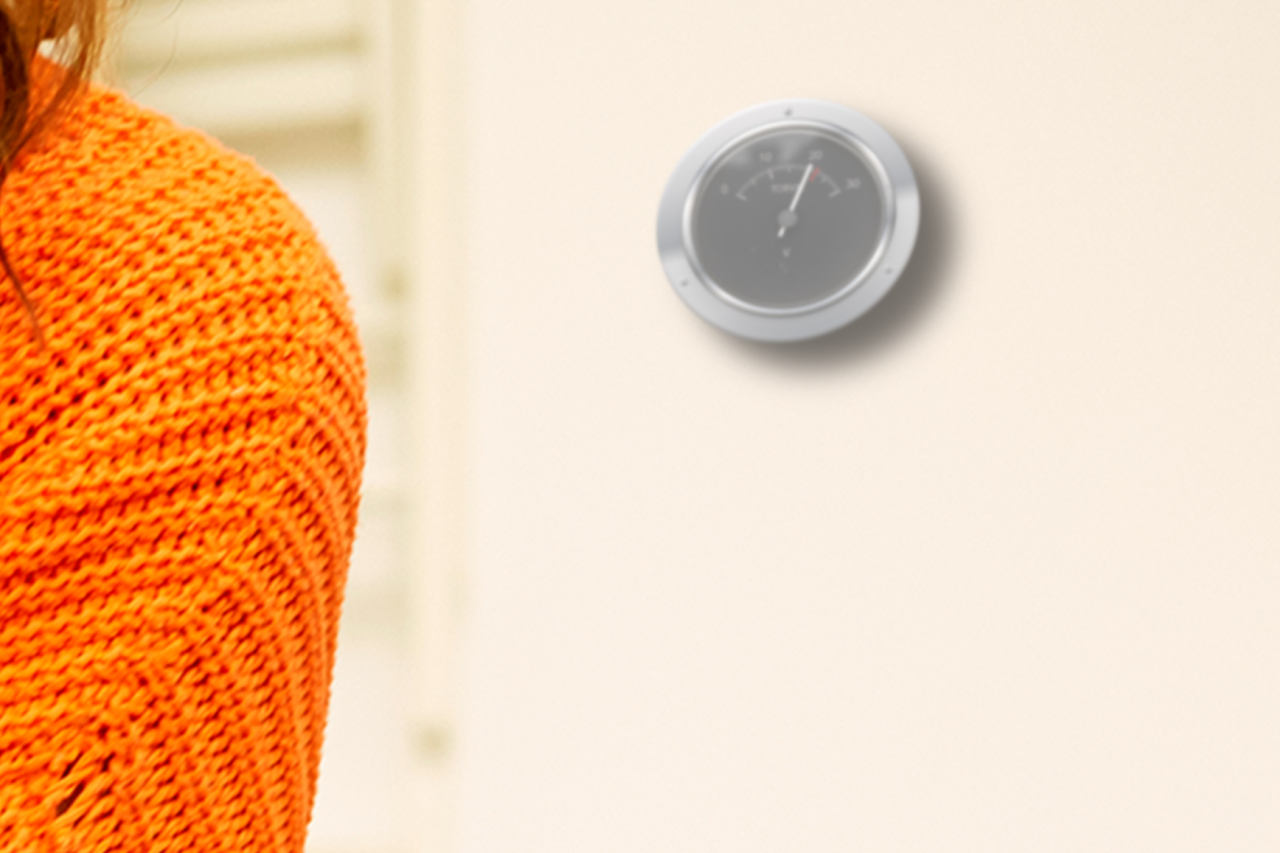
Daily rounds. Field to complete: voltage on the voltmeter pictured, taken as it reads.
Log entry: 20 V
